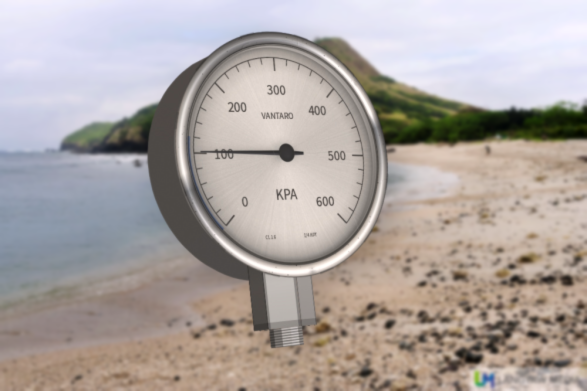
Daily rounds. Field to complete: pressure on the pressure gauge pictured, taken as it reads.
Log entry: 100 kPa
